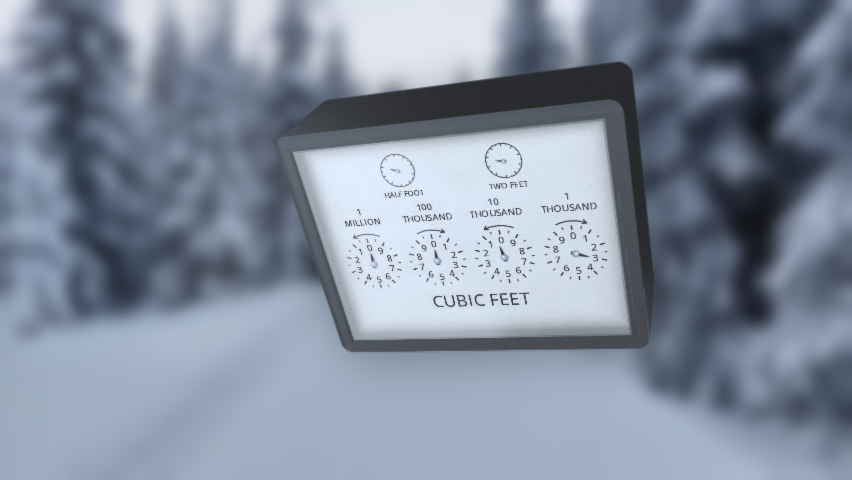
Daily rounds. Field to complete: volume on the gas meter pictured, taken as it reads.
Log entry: 300 ft³
